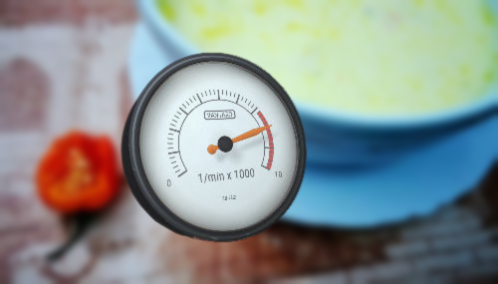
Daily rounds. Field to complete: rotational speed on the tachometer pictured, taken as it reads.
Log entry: 8000 rpm
